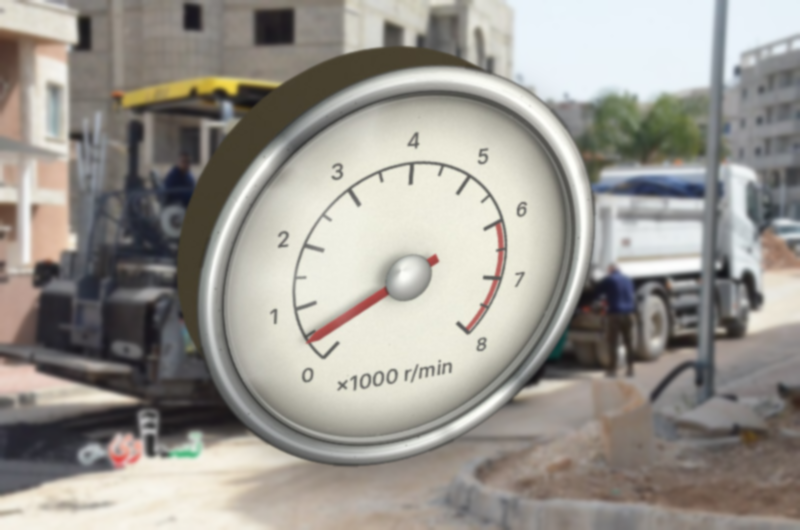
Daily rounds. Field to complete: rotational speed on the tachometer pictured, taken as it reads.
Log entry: 500 rpm
